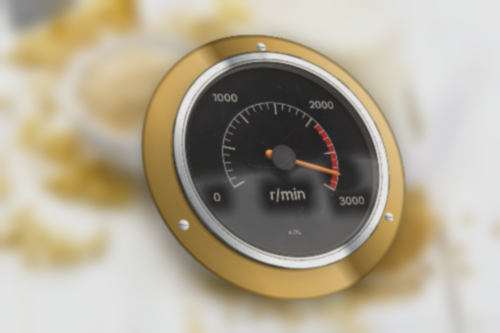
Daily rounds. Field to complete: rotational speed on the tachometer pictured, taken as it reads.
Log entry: 2800 rpm
